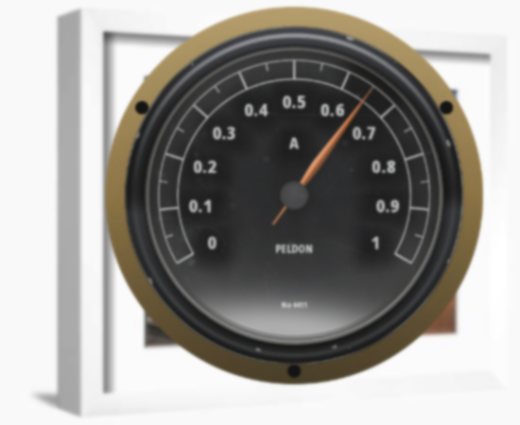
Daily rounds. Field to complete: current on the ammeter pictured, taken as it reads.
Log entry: 0.65 A
